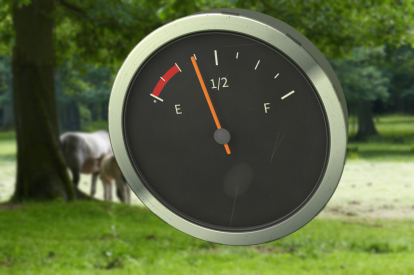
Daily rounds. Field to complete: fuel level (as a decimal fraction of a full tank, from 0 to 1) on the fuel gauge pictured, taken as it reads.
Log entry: 0.375
